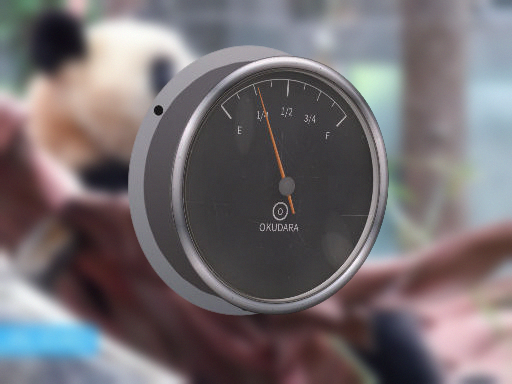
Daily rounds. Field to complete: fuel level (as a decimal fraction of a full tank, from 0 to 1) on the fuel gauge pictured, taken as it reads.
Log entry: 0.25
